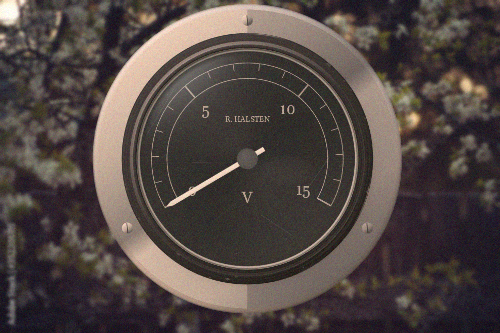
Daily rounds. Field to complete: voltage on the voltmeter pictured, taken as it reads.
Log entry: 0 V
